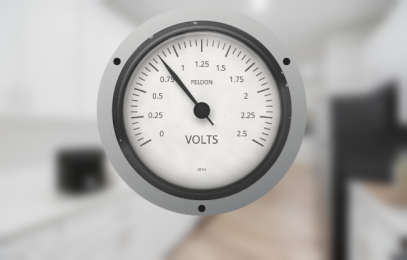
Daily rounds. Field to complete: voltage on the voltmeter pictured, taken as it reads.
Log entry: 0.85 V
